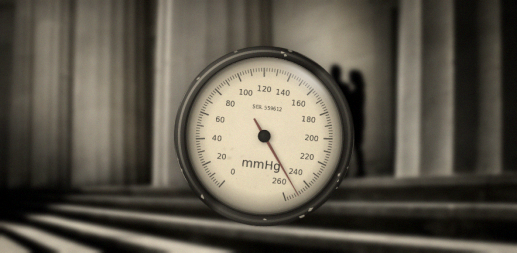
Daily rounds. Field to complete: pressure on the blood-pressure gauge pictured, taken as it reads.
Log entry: 250 mmHg
